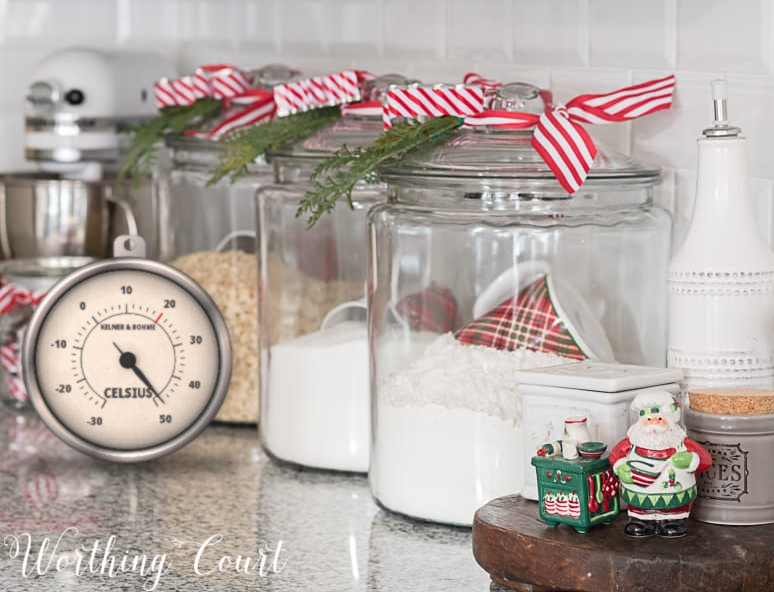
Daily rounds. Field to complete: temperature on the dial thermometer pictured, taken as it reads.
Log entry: 48 °C
